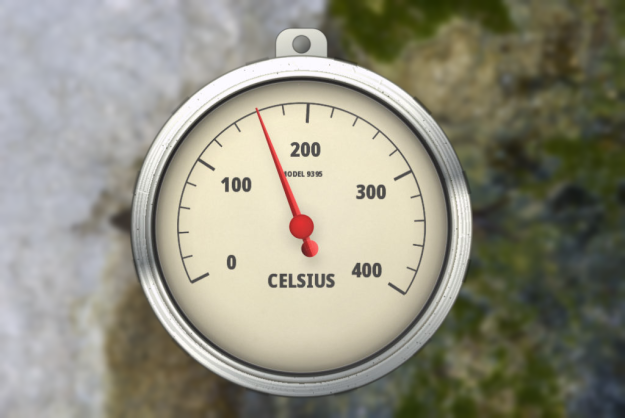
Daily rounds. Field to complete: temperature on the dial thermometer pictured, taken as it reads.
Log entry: 160 °C
